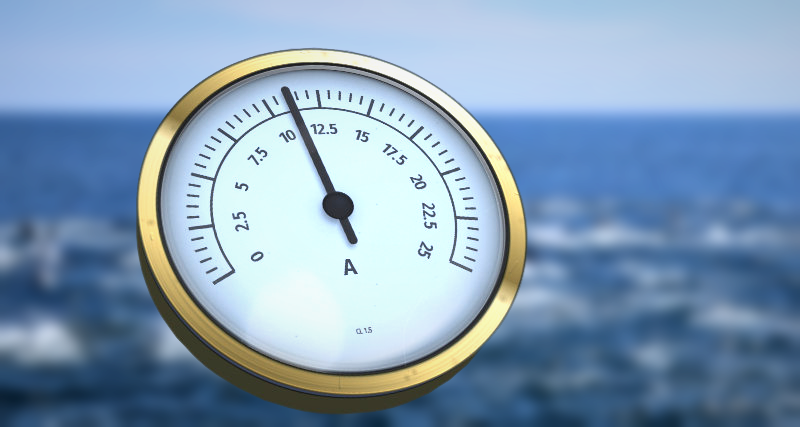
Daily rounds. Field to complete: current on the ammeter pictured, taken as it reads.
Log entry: 11 A
